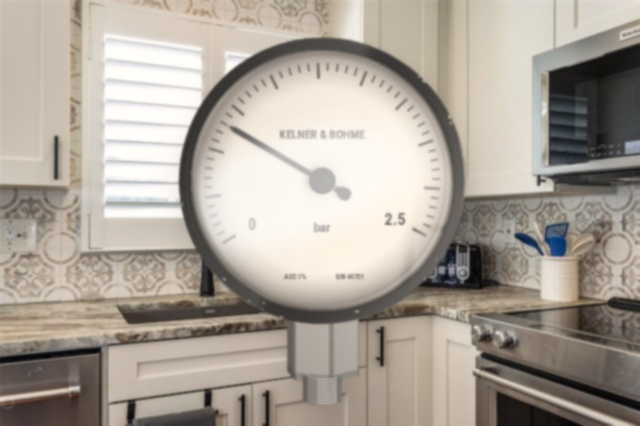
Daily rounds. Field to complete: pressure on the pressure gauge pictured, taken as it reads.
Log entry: 0.65 bar
